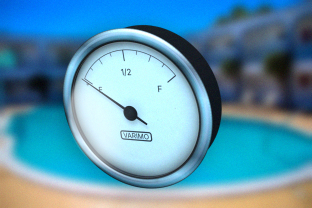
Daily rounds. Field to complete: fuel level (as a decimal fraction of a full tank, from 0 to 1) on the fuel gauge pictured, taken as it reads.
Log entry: 0
